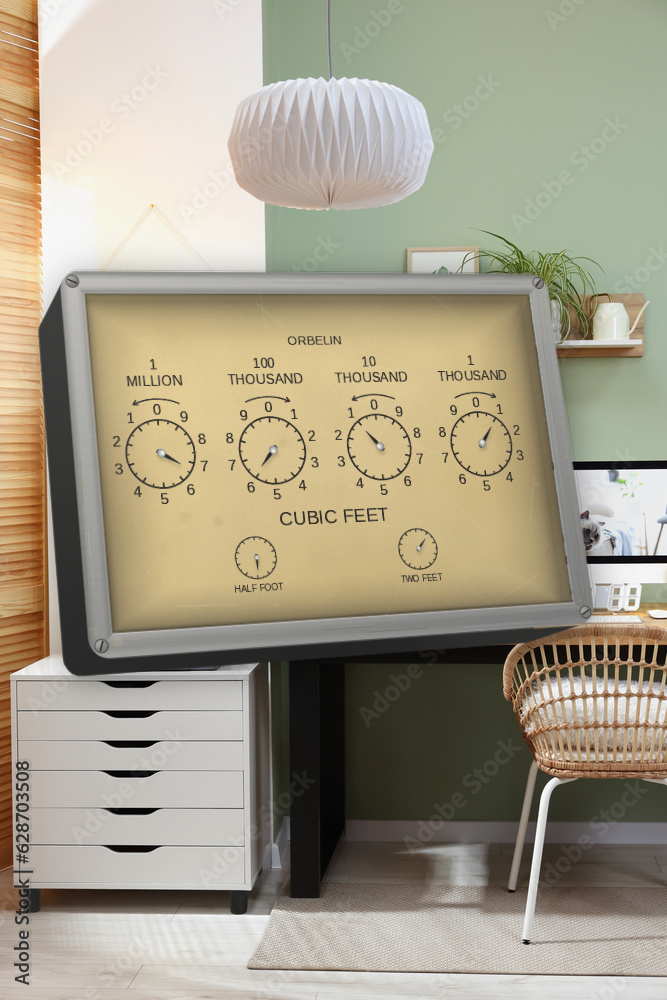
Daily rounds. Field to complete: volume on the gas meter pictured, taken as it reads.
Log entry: 661100 ft³
